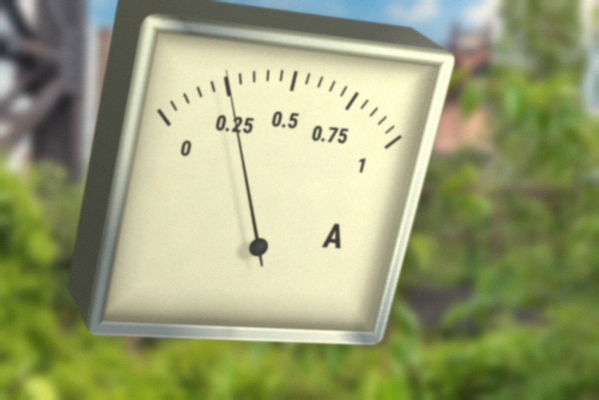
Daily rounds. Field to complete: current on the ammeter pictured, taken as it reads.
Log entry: 0.25 A
